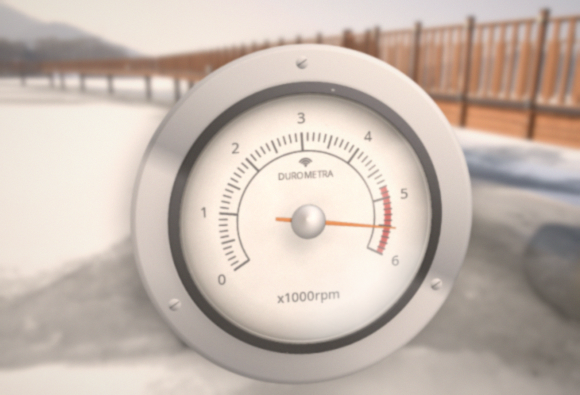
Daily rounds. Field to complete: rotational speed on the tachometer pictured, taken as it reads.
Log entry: 5500 rpm
